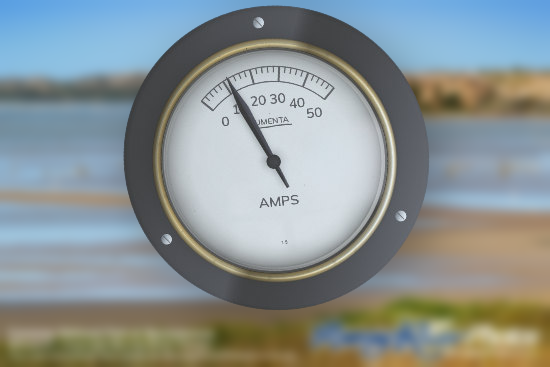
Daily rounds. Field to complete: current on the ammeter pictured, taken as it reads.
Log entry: 12 A
